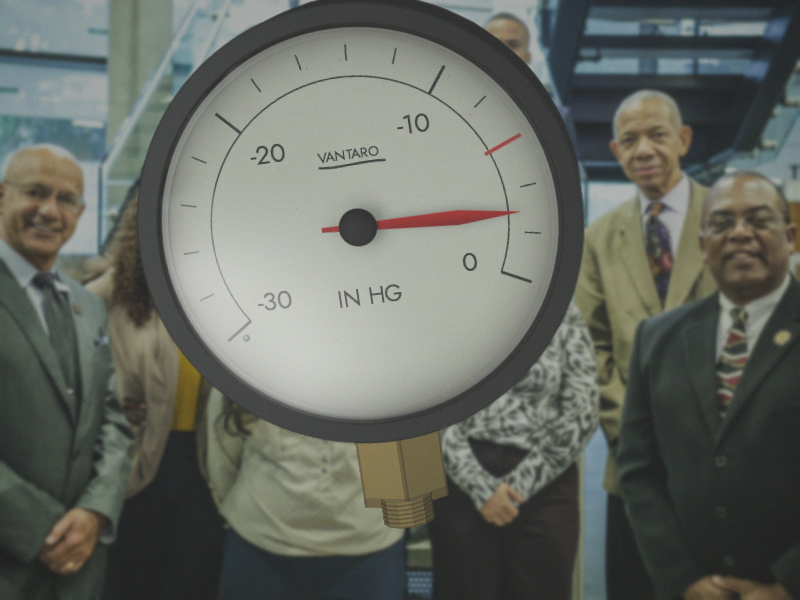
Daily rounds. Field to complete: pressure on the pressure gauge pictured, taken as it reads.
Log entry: -3 inHg
